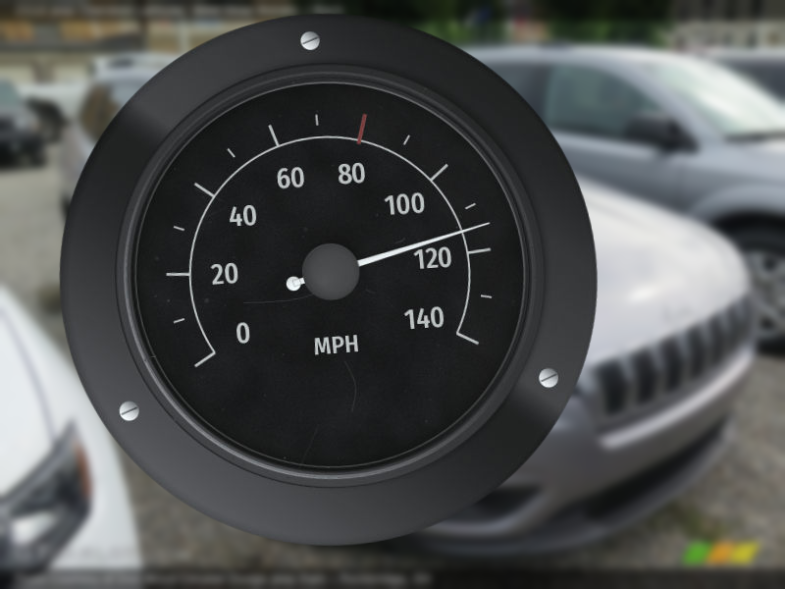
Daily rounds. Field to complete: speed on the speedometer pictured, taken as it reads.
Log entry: 115 mph
